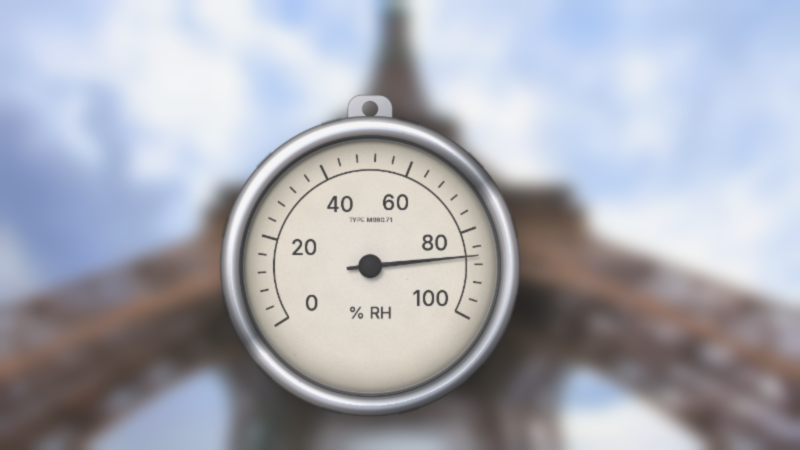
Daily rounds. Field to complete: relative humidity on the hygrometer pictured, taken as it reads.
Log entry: 86 %
